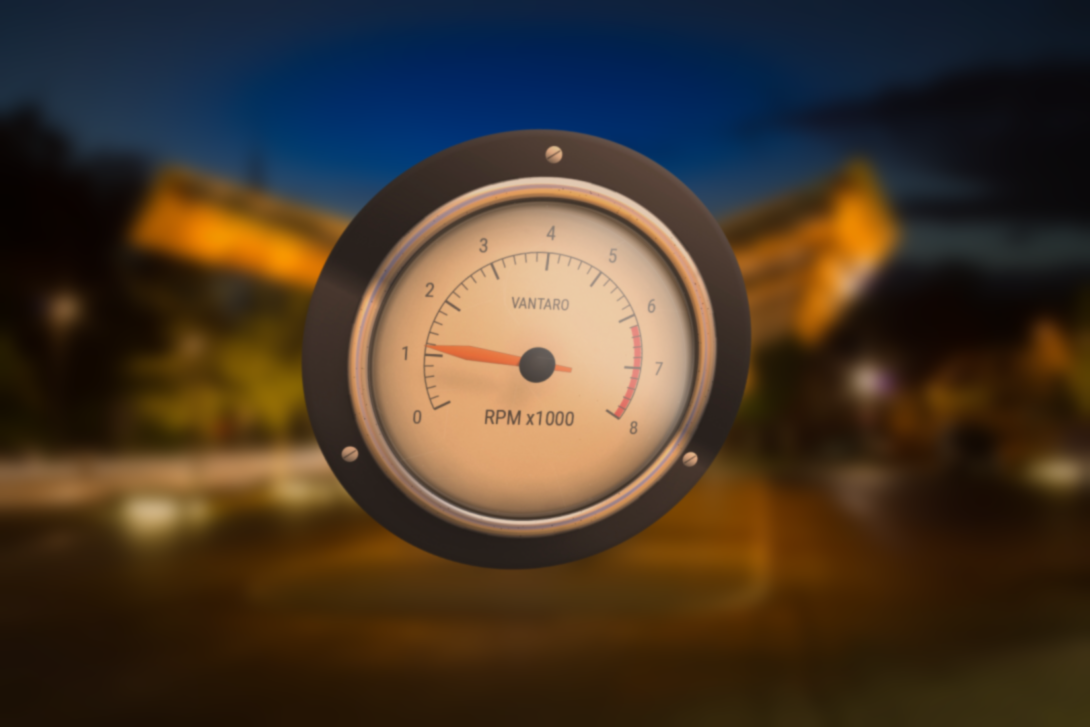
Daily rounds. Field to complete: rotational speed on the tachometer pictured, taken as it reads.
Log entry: 1200 rpm
